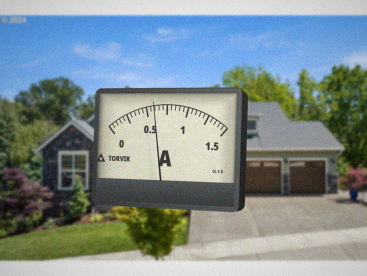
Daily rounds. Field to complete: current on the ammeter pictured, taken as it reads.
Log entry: 0.6 A
